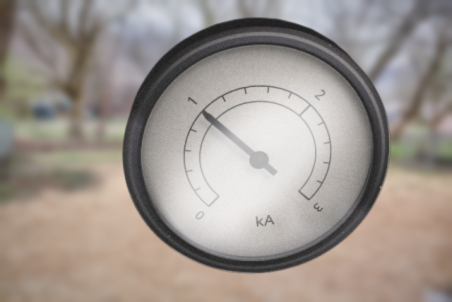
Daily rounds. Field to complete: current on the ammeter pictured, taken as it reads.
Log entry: 1 kA
